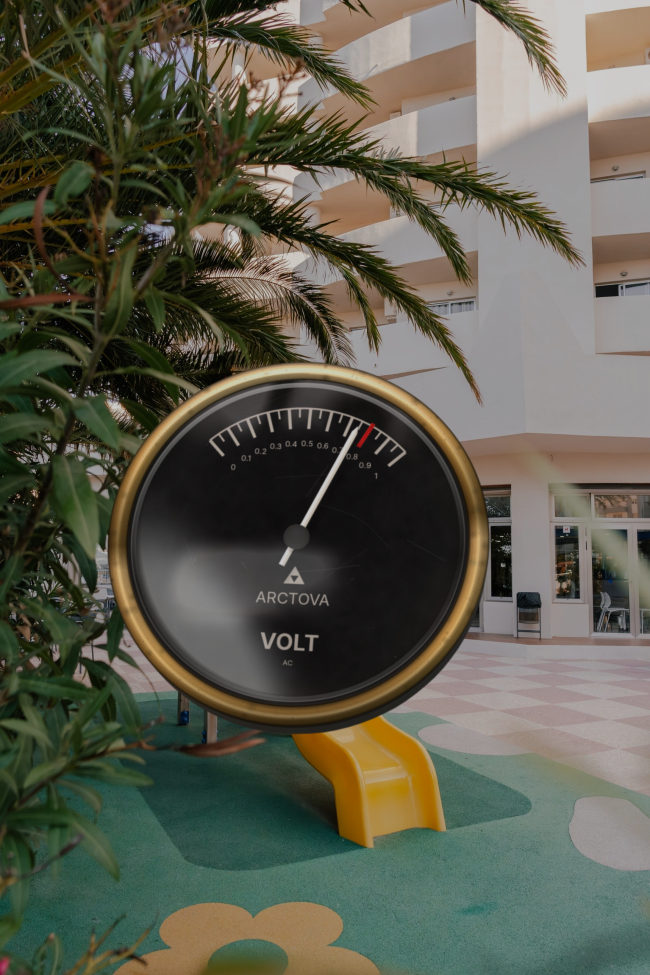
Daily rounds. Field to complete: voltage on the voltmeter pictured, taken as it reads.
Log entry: 0.75 V
